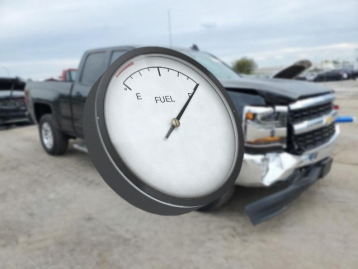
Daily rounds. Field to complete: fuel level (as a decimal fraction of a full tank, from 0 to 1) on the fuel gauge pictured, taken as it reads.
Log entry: 1
